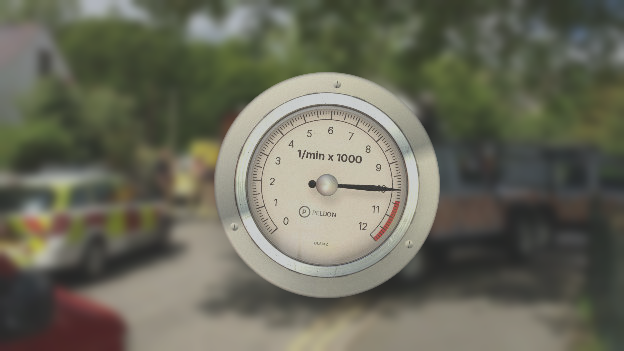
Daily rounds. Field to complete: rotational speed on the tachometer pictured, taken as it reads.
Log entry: 10000 rpm
